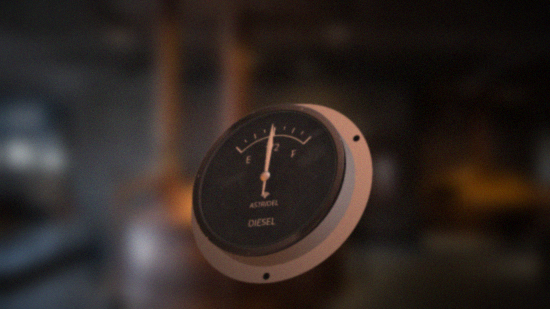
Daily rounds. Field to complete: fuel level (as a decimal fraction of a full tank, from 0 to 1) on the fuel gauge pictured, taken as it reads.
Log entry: 0.5
